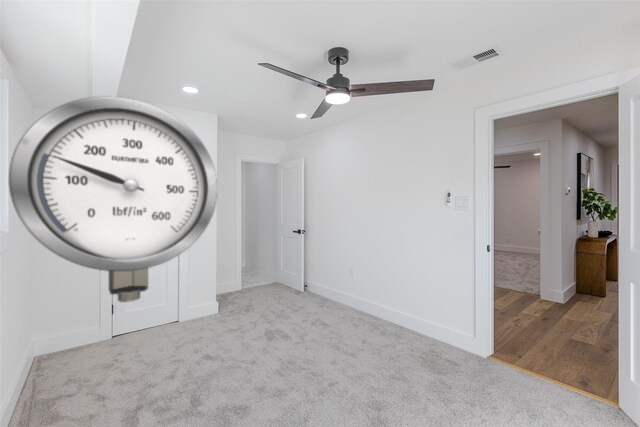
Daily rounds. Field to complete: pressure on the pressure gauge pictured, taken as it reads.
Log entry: 140 psi
